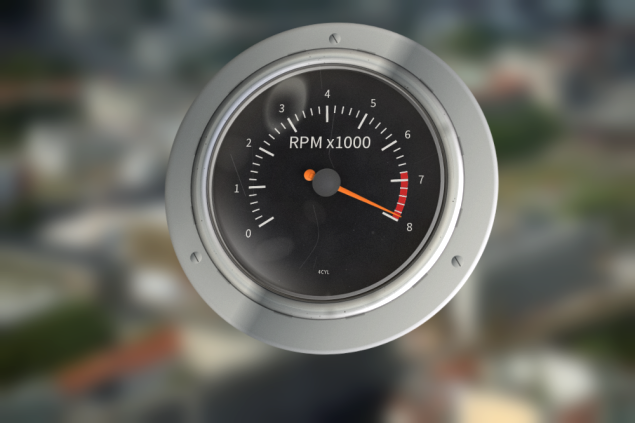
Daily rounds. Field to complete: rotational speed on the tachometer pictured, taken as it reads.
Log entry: 7900 rpm
